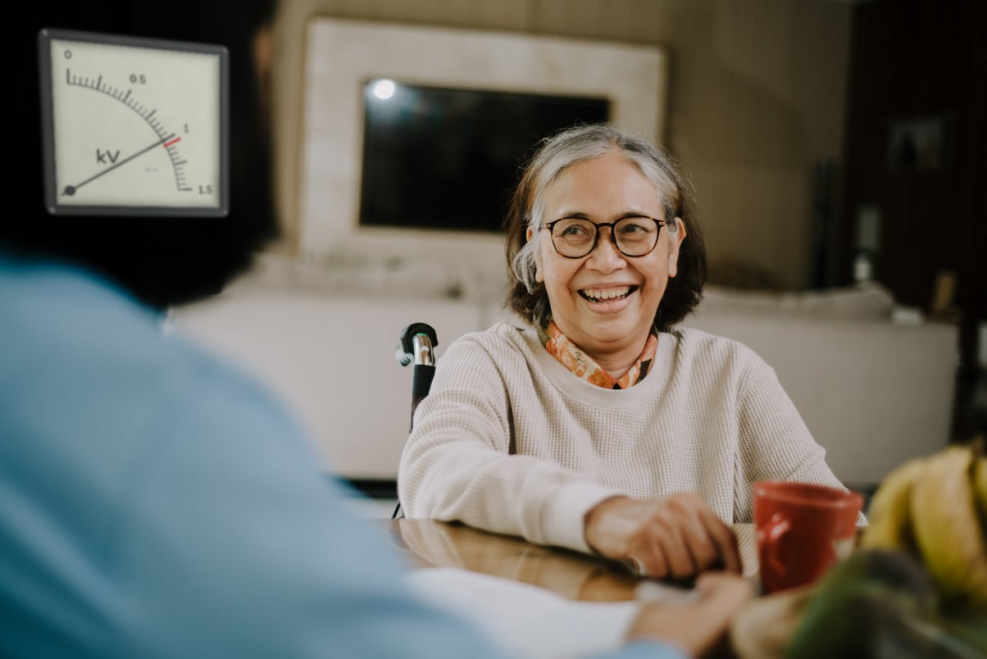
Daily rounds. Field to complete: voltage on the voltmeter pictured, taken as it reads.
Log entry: 1 kV
